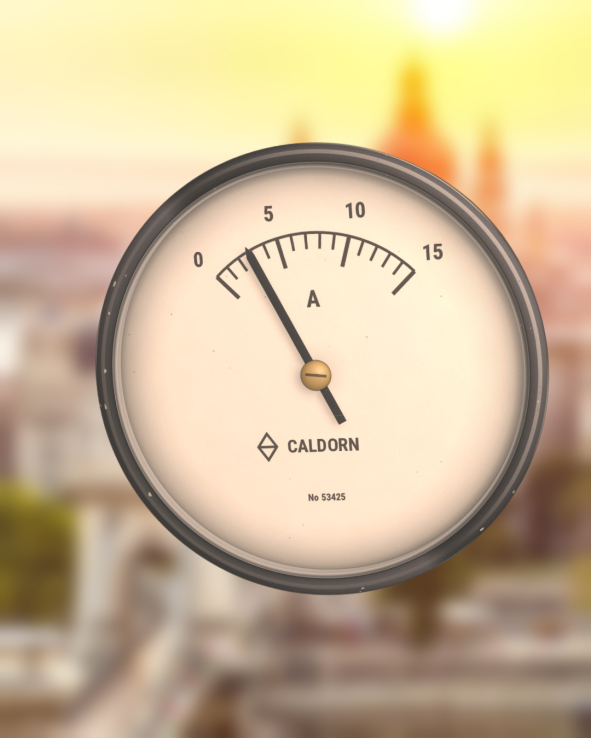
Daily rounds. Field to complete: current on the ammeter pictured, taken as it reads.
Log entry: 3 A
